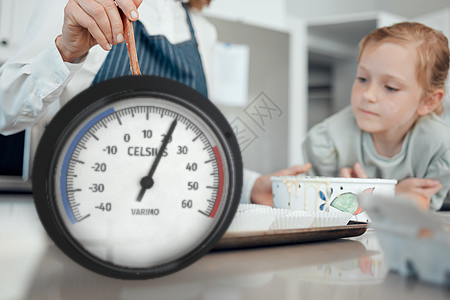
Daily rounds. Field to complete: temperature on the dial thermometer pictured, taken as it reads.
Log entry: 20 °C
